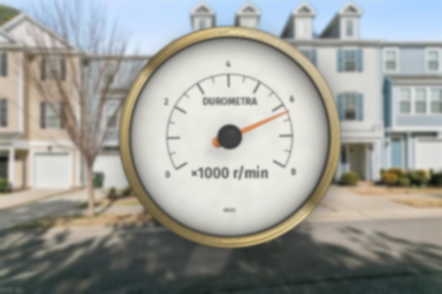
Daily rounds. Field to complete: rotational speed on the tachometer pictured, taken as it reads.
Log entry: 6250 rpm
